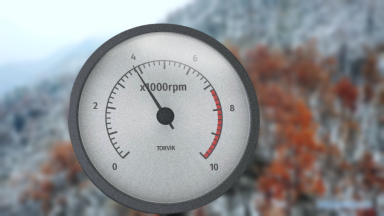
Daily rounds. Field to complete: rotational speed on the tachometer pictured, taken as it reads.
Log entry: 3800 rpm
